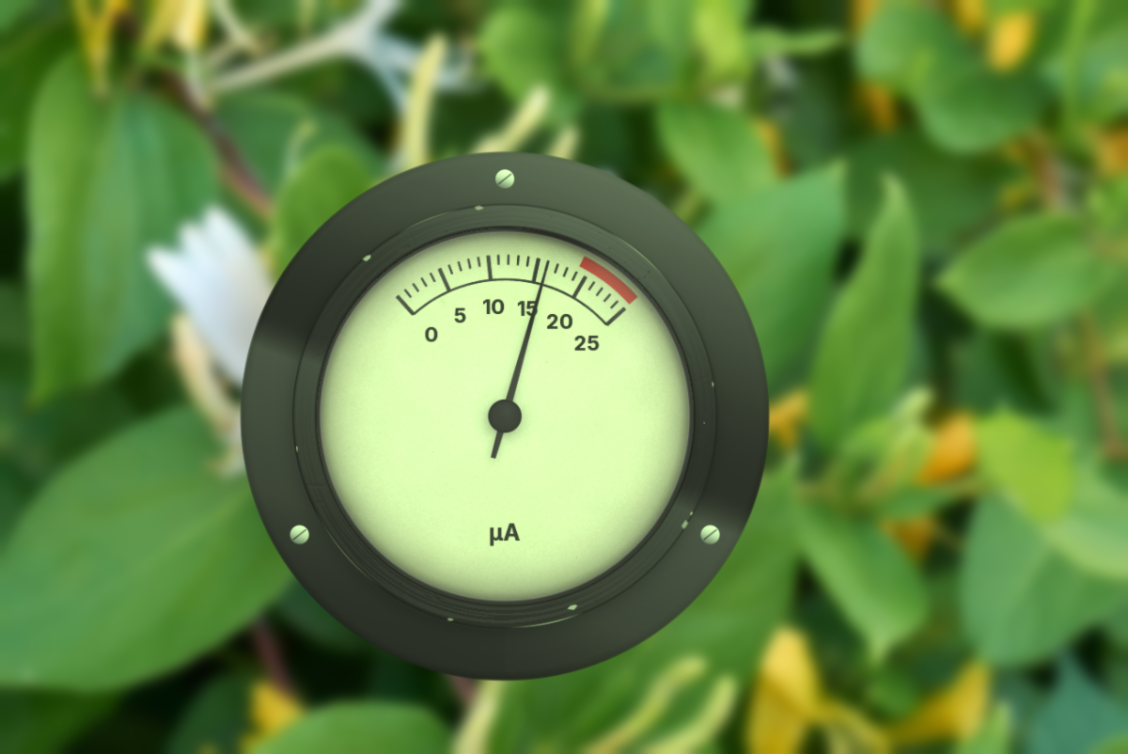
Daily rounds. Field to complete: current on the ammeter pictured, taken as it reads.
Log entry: 16 µA
